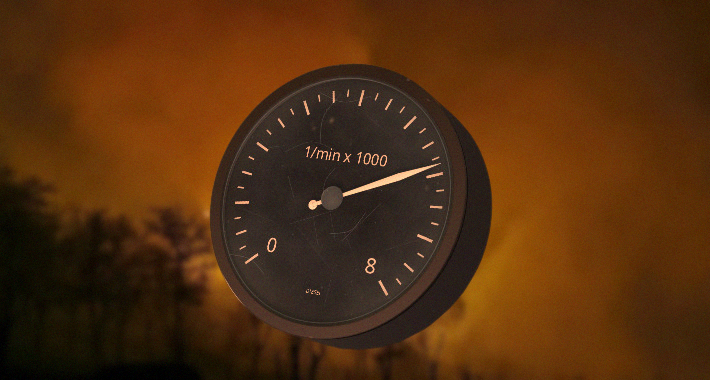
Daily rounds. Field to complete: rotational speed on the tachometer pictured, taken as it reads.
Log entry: 5875 rpm
